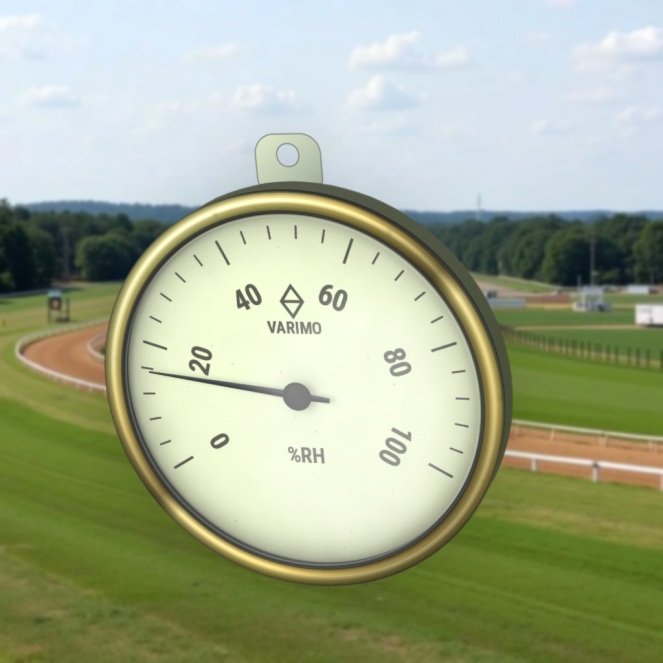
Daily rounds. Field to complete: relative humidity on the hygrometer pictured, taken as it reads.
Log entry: 16 %
